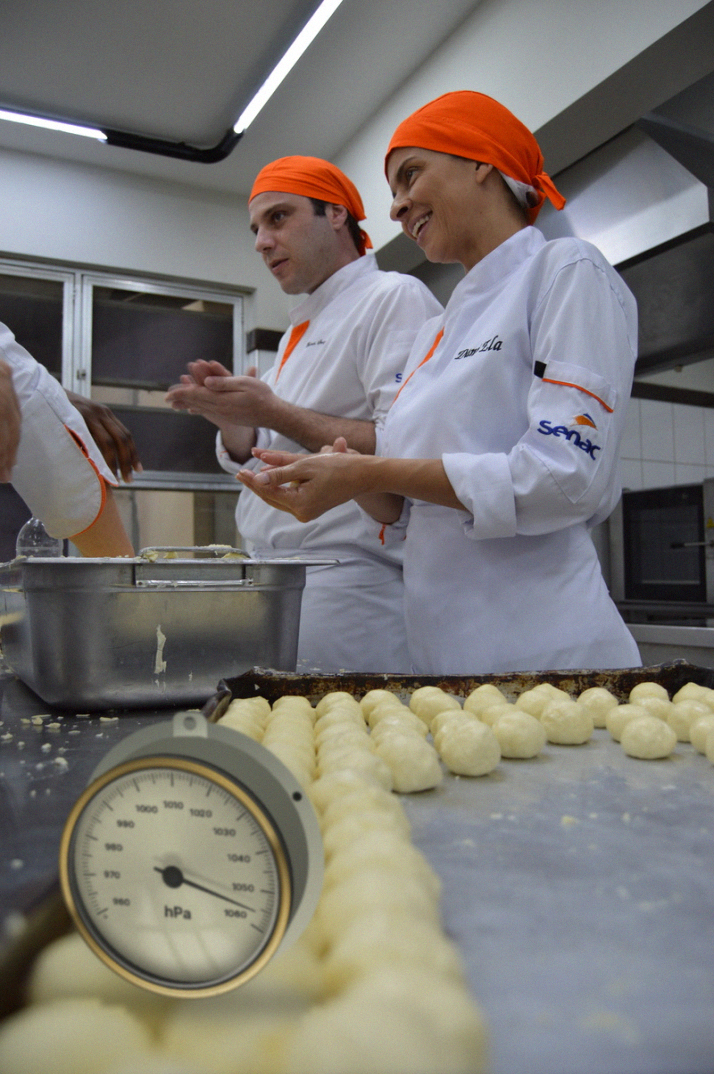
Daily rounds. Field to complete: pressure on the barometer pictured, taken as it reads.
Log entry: 1055 hPa
